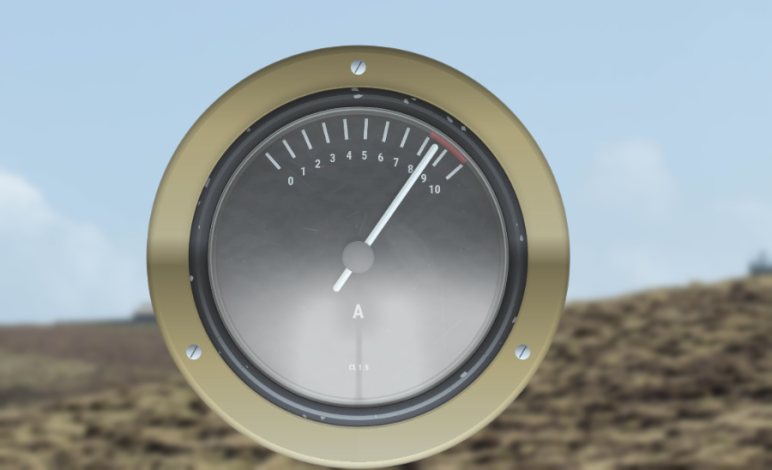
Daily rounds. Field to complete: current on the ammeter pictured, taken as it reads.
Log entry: 8.5 A
